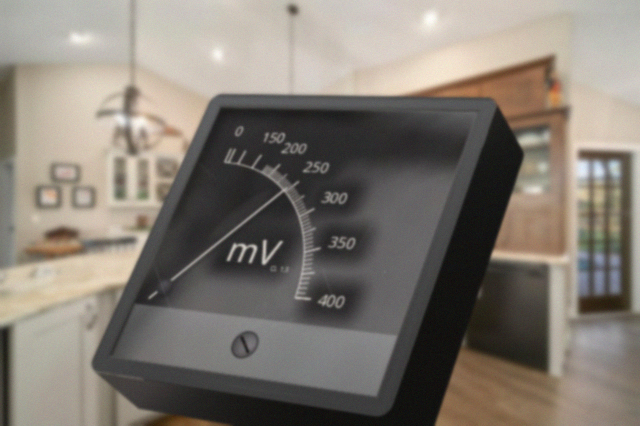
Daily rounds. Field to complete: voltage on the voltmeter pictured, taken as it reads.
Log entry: 250 mV
